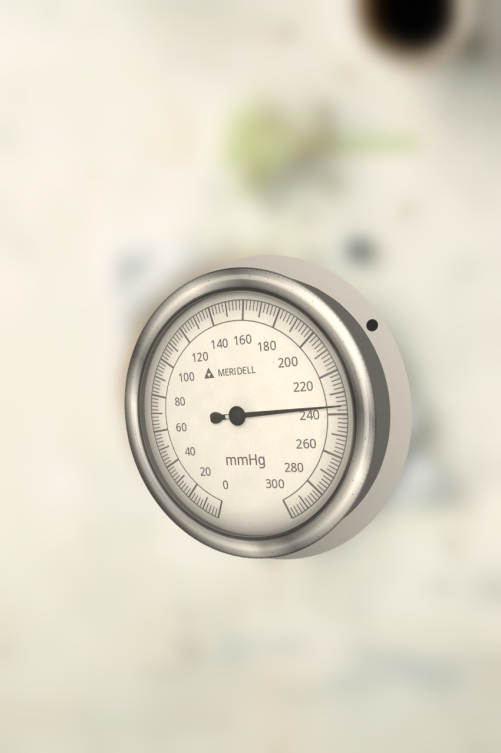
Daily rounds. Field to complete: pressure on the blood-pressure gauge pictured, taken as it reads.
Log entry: 236 mmHg
